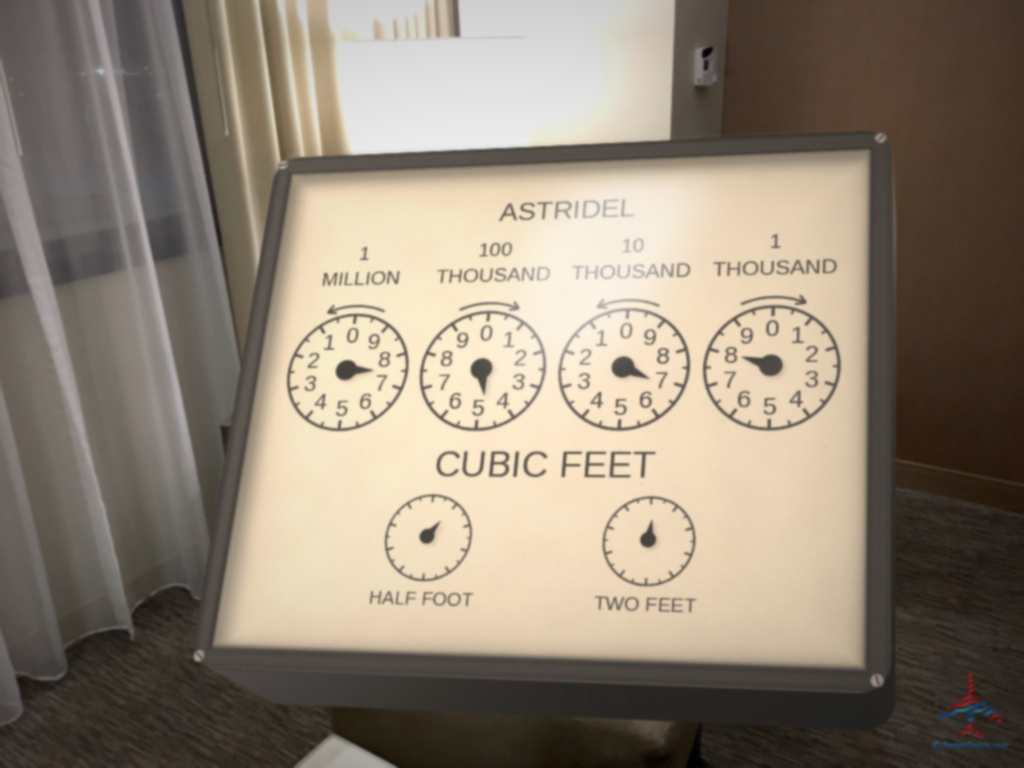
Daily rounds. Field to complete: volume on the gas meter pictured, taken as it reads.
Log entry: 746800 ft³
